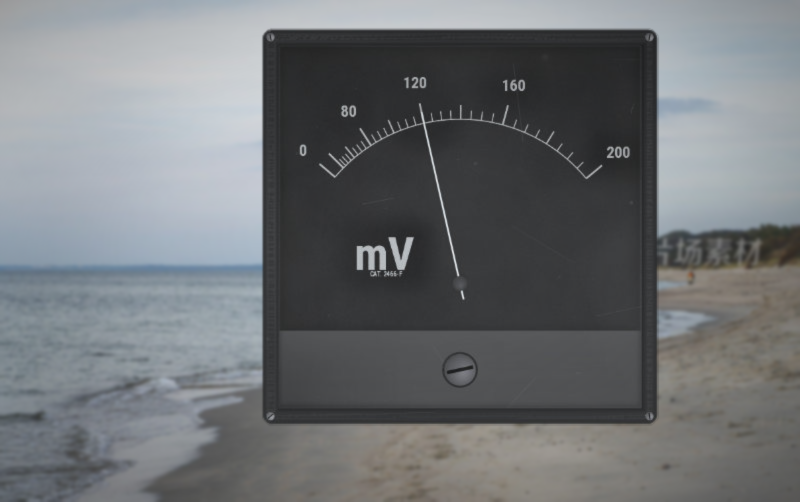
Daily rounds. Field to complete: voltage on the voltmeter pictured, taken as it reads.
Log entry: 120 mV
